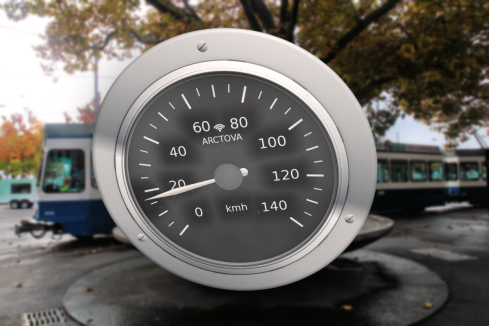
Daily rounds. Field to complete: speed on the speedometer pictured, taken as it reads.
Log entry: 17.5 km/h
